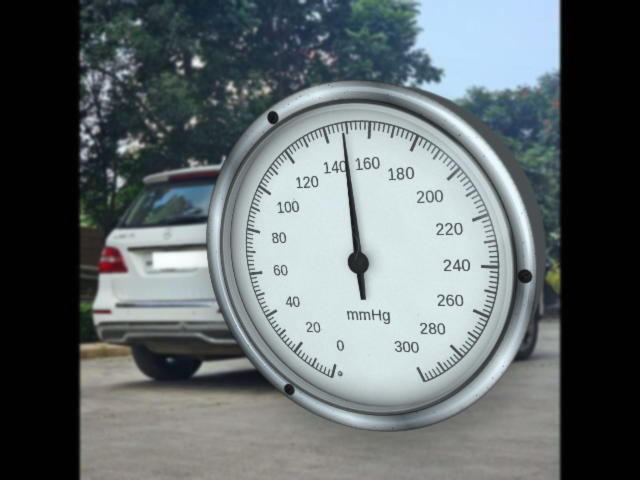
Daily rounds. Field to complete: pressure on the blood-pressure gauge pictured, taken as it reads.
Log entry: 150 mmHg
